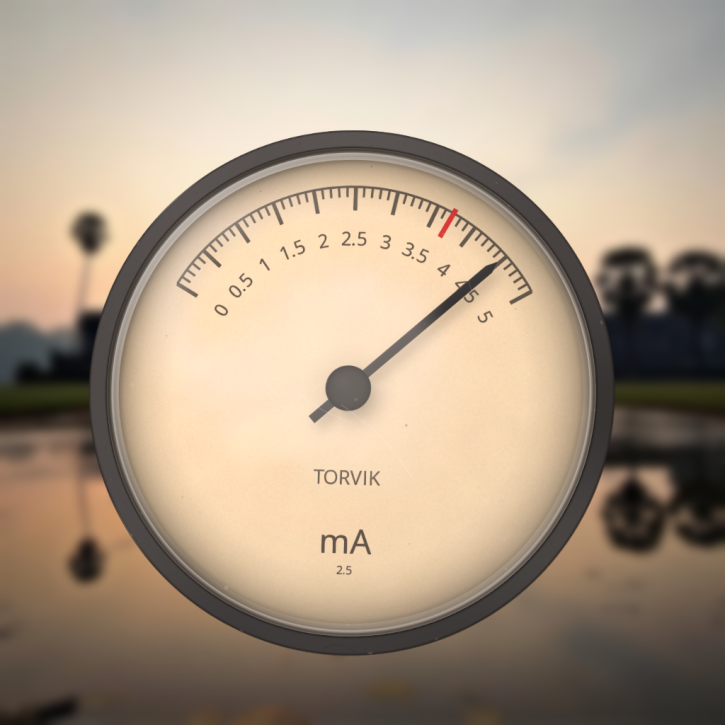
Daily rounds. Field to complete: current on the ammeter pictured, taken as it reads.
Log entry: 4.5 mA
